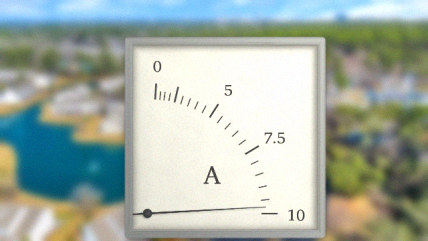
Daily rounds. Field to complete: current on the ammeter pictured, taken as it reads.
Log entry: 9.75 A
